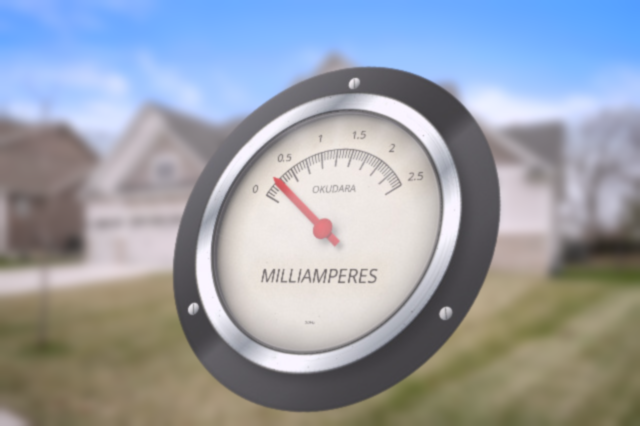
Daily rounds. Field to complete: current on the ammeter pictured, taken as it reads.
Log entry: 0.25 mA
